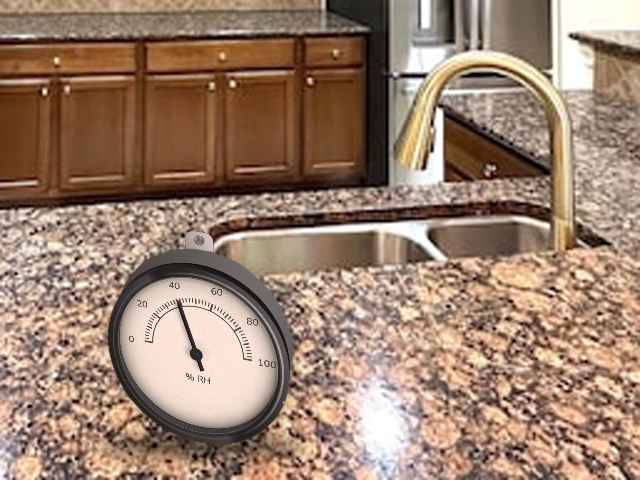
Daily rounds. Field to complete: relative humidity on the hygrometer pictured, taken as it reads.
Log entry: 40 %
